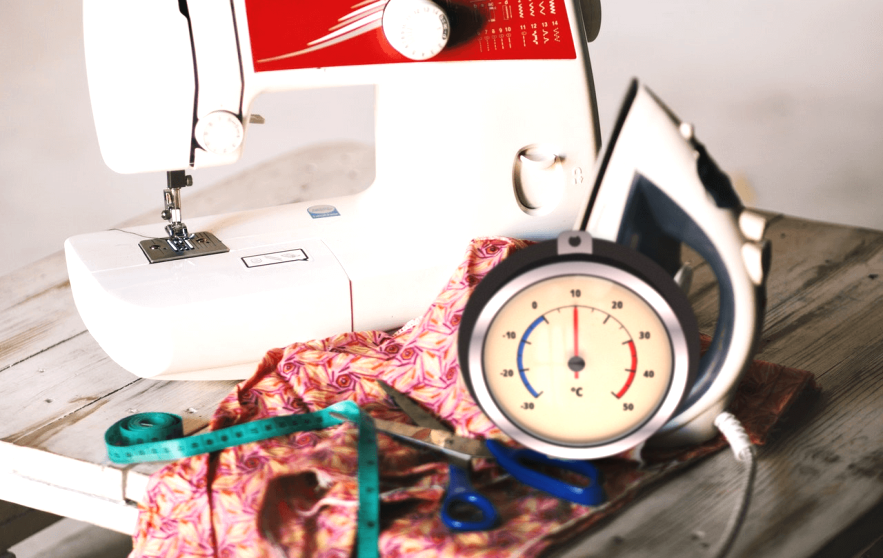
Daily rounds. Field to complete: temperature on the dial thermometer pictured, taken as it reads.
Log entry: 10 °C
